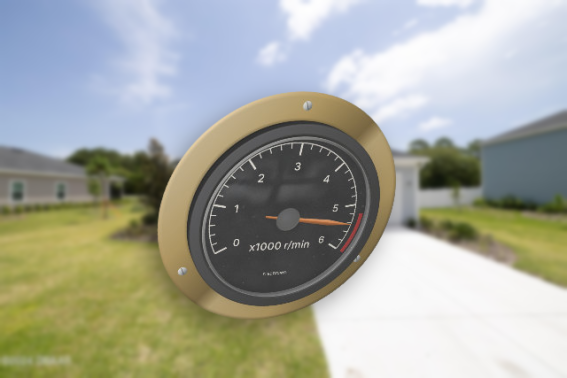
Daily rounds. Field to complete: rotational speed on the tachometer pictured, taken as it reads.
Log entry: 5400 rpm
